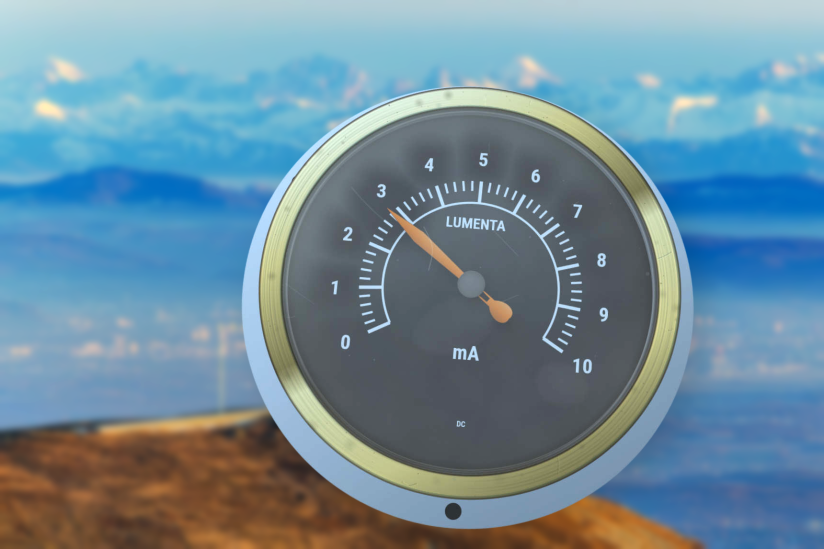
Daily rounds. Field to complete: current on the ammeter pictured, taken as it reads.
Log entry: 2.8 mA
